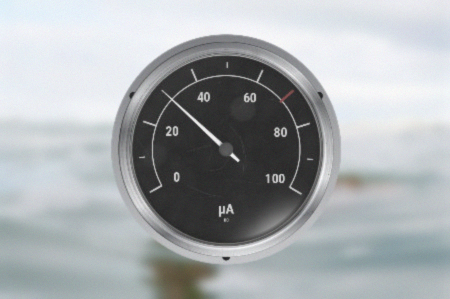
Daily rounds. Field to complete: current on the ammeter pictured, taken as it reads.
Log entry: 30 µA
